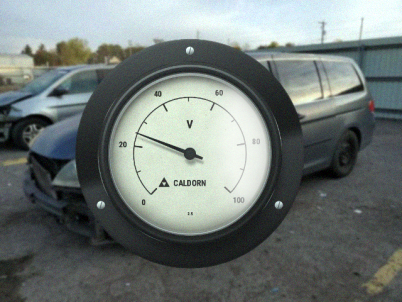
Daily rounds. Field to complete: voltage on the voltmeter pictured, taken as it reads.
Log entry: 25 V
